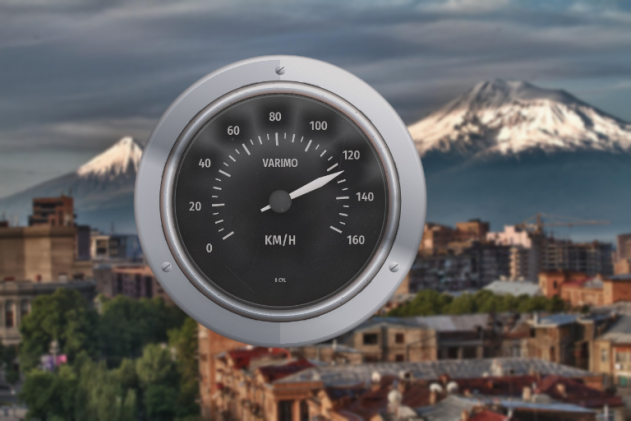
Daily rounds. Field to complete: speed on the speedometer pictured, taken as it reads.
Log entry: 125 km/h
